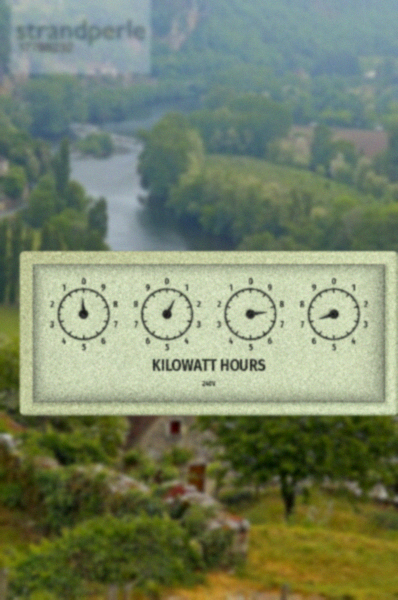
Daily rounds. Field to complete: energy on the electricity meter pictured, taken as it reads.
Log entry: 77 kWh
